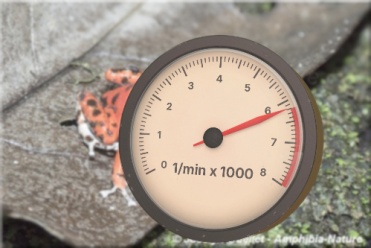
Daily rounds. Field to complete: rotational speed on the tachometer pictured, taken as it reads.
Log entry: 6200 rpm
